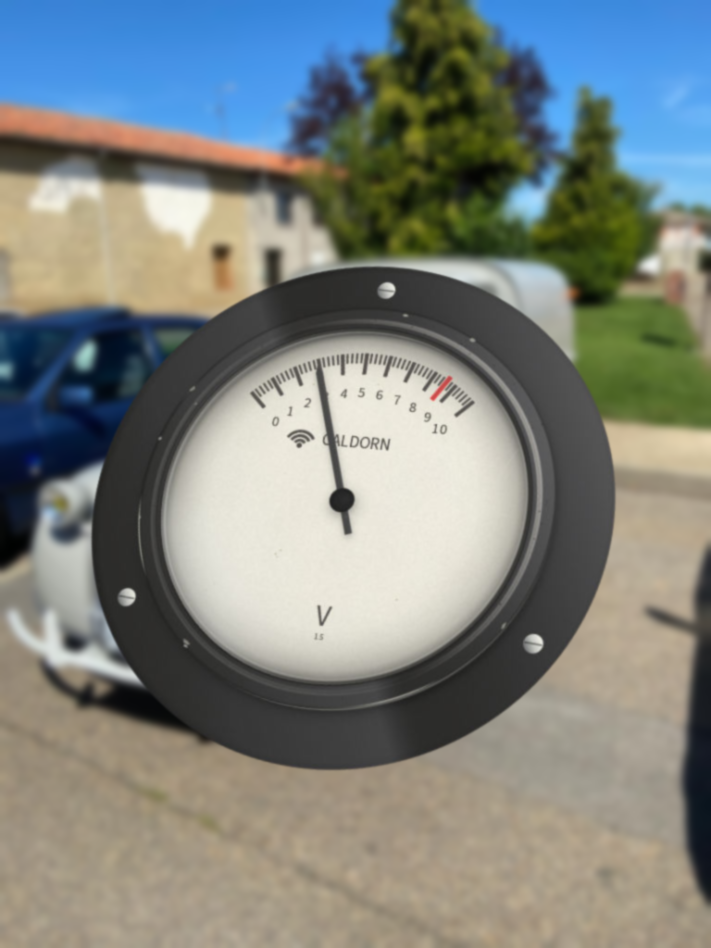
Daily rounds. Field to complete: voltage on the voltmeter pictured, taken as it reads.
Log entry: 3 V
